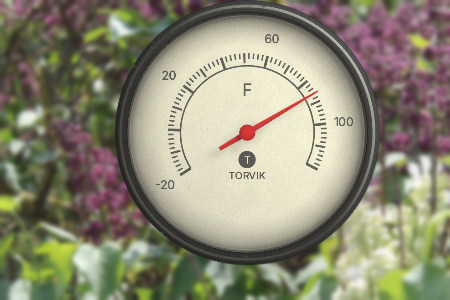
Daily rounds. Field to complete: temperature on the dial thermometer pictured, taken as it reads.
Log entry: 86 °F
